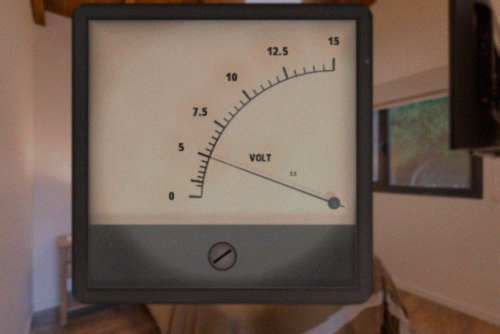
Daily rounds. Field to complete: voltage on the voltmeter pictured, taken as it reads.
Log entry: 5 V
